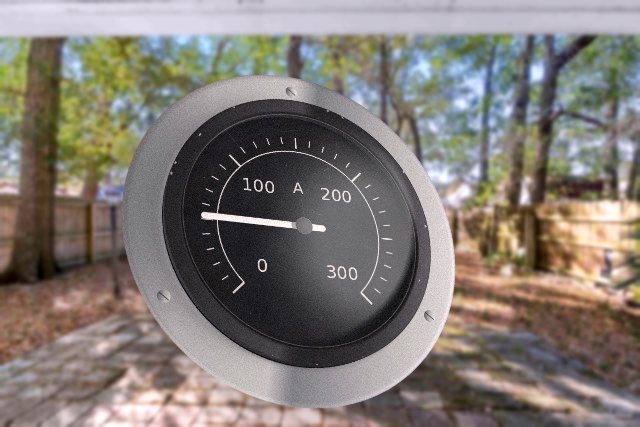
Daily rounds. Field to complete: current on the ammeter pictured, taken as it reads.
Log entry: 50 A
